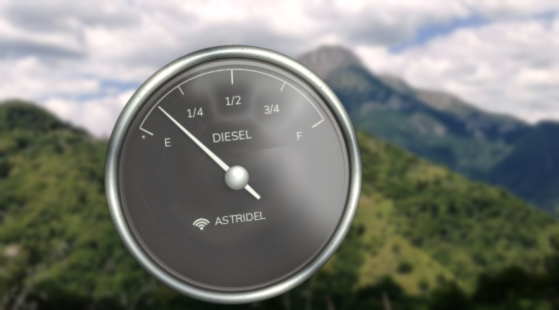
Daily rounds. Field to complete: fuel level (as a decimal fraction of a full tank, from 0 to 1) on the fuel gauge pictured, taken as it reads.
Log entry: 0.125
